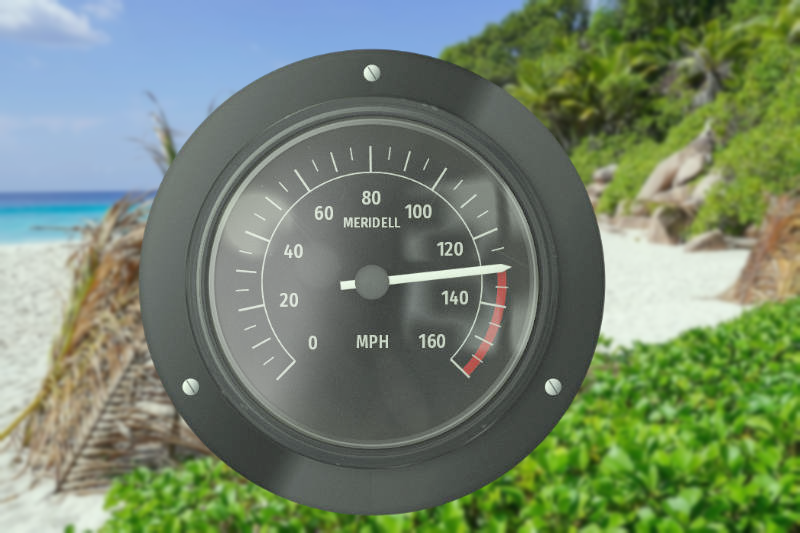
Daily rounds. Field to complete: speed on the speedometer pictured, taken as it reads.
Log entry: 130 mph
